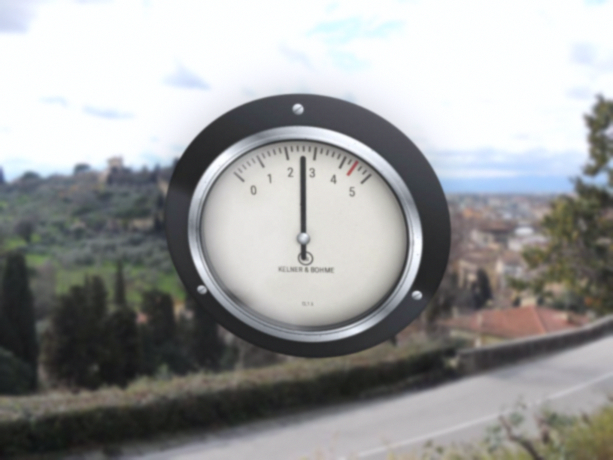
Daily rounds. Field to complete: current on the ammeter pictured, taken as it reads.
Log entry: 2.6 A
